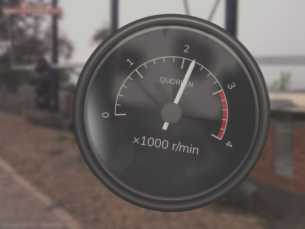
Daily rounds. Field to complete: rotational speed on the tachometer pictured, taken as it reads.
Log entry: 2200 rpm
